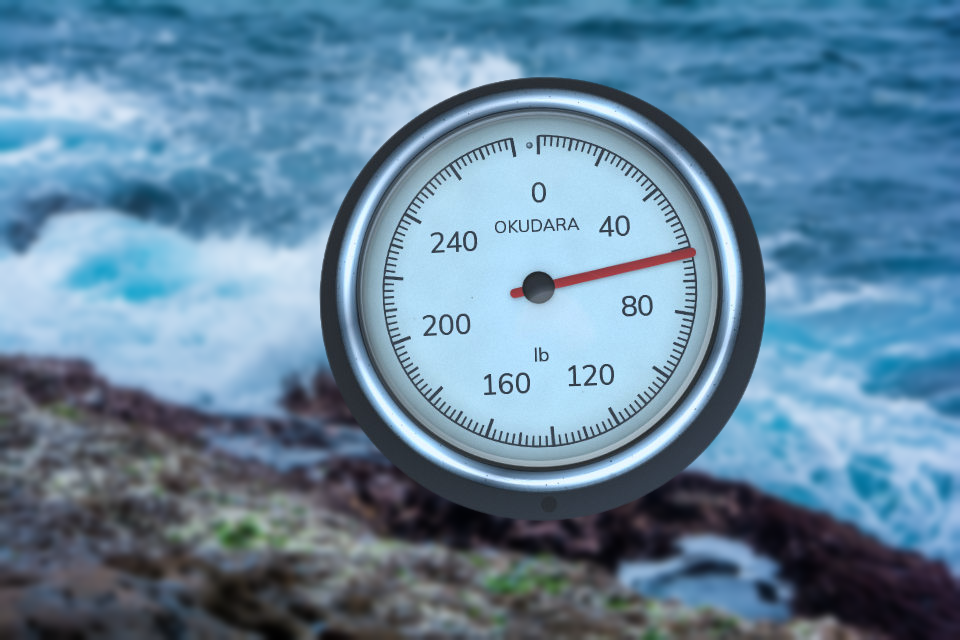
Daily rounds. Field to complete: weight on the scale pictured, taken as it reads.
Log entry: 62 lb
